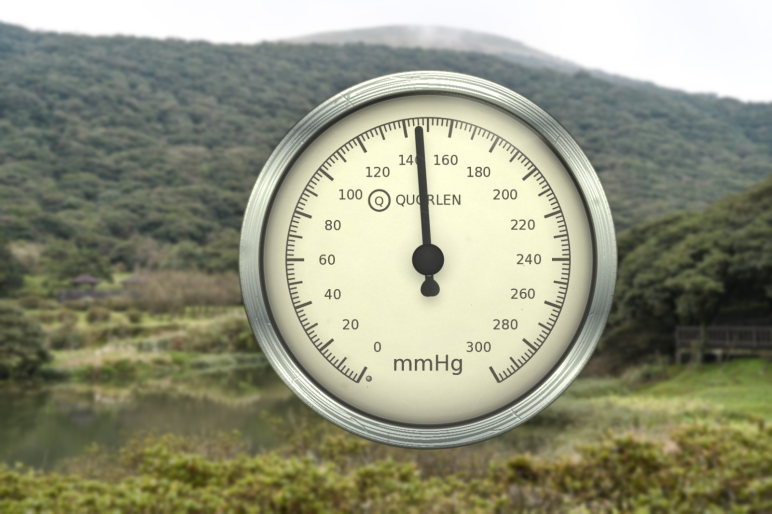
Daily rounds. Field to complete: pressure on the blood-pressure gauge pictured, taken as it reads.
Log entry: 146 mmHg
